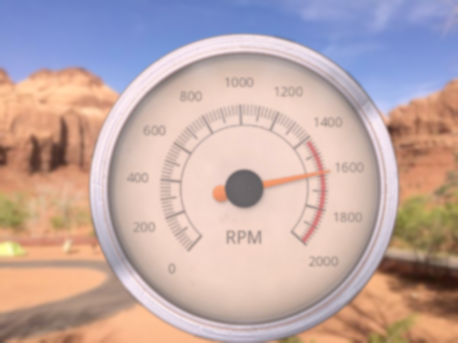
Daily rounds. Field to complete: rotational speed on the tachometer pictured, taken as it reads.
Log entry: 1600 rpm
